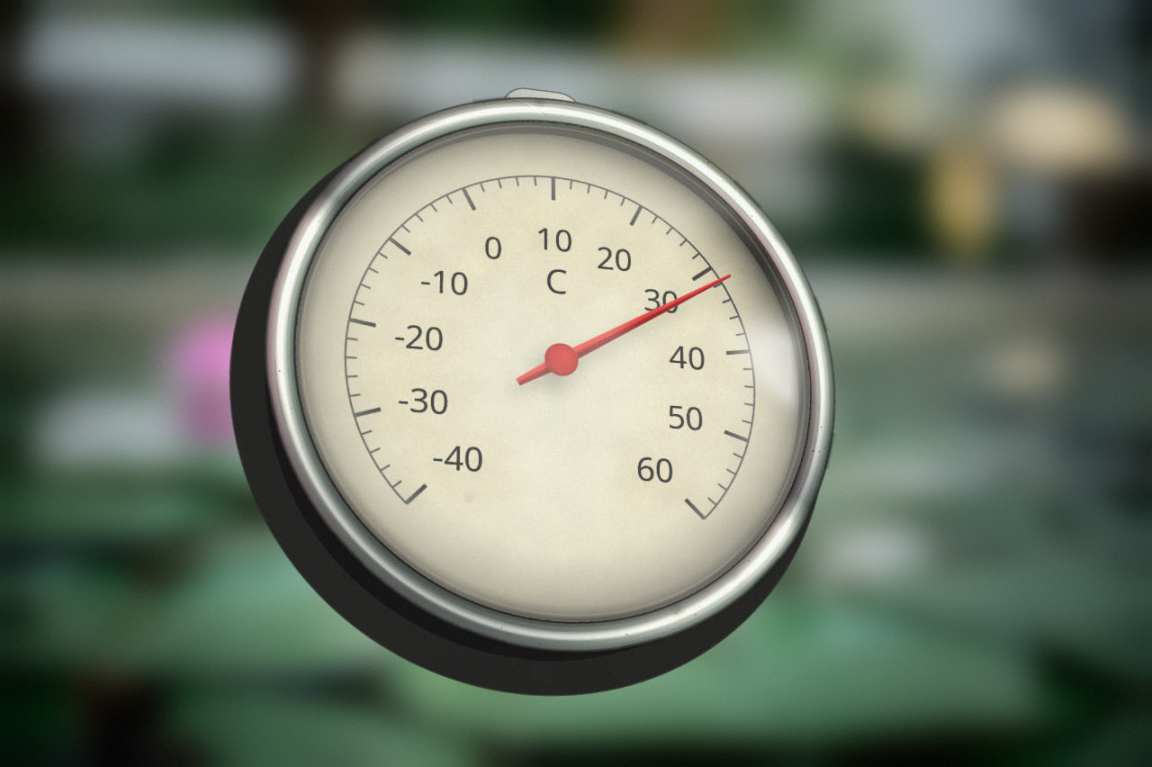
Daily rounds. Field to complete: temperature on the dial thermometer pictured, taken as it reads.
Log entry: 32 °C
